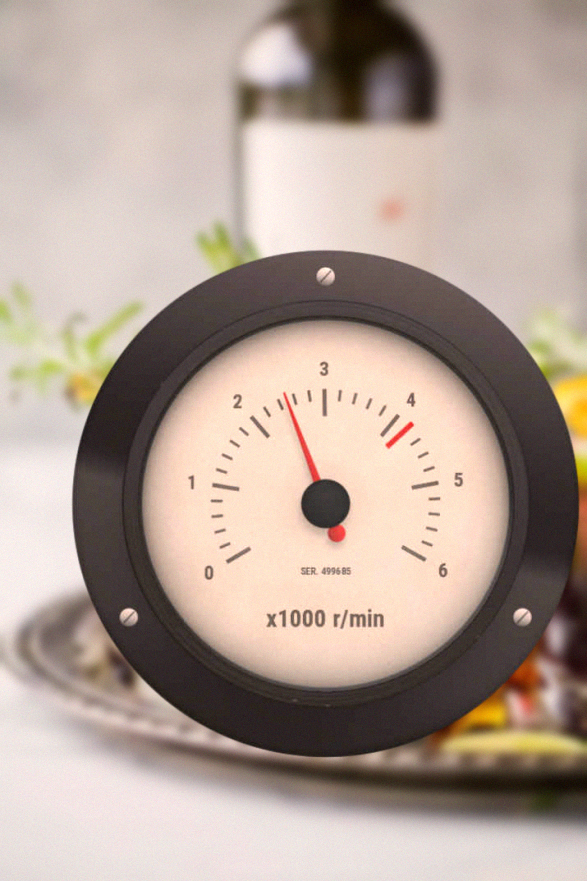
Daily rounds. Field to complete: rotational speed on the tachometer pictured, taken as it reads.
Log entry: 2500 rpm
